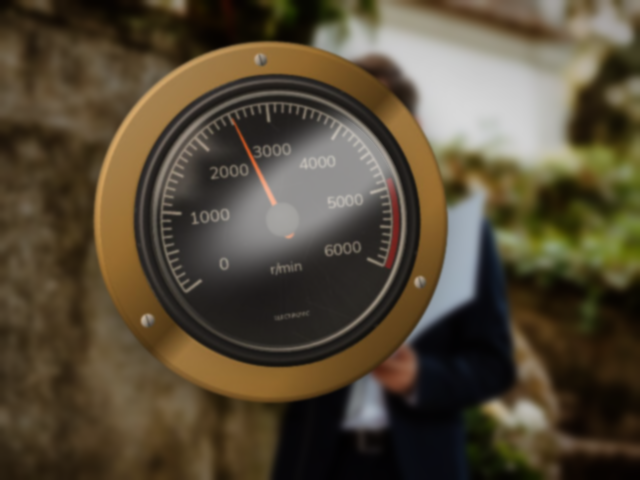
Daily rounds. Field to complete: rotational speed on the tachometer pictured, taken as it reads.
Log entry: 2500 rpm
